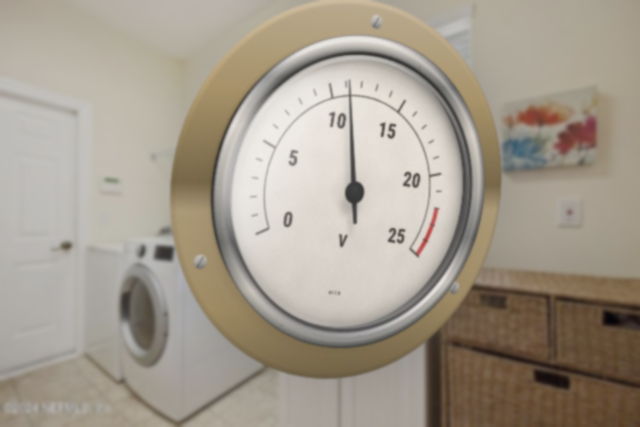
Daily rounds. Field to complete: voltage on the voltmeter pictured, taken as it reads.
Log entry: 11 V
